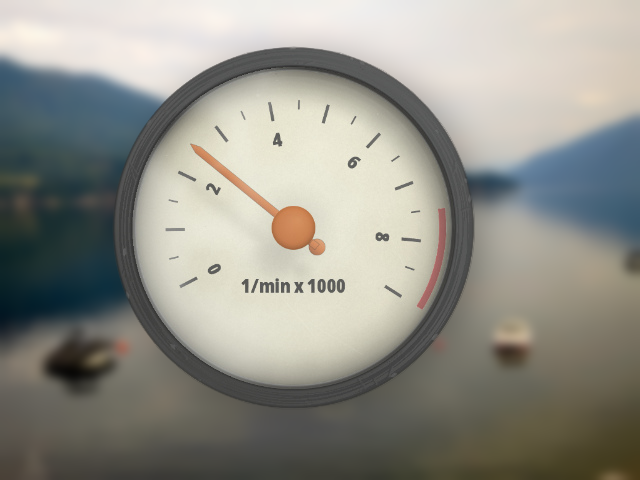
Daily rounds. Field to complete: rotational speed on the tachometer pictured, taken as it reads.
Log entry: 2500 rpm
